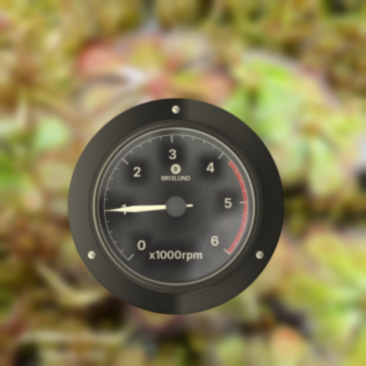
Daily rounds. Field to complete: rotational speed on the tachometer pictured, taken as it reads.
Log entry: 1000 rpm
